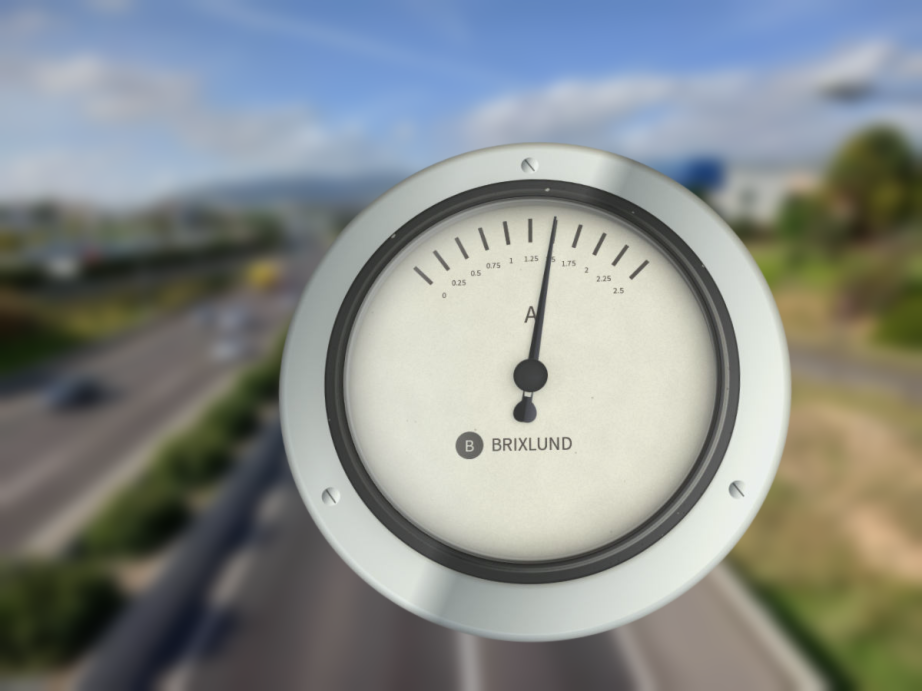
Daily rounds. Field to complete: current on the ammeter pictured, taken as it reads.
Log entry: 1.5 A
